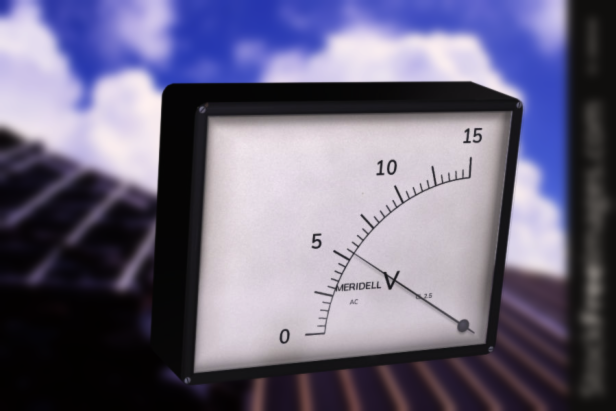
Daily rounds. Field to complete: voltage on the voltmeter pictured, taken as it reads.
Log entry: 5.5 V
